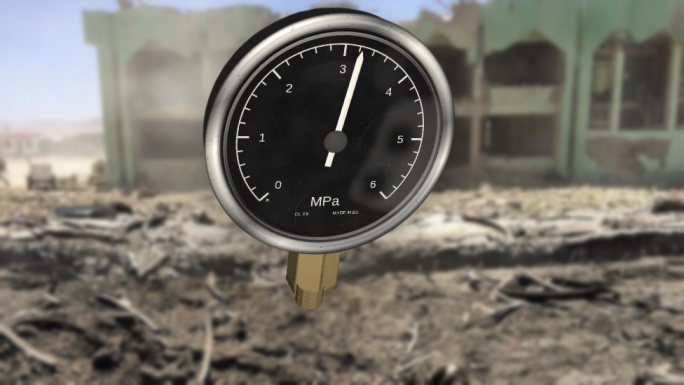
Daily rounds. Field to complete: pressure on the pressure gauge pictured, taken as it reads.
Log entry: 3.2 MPa
